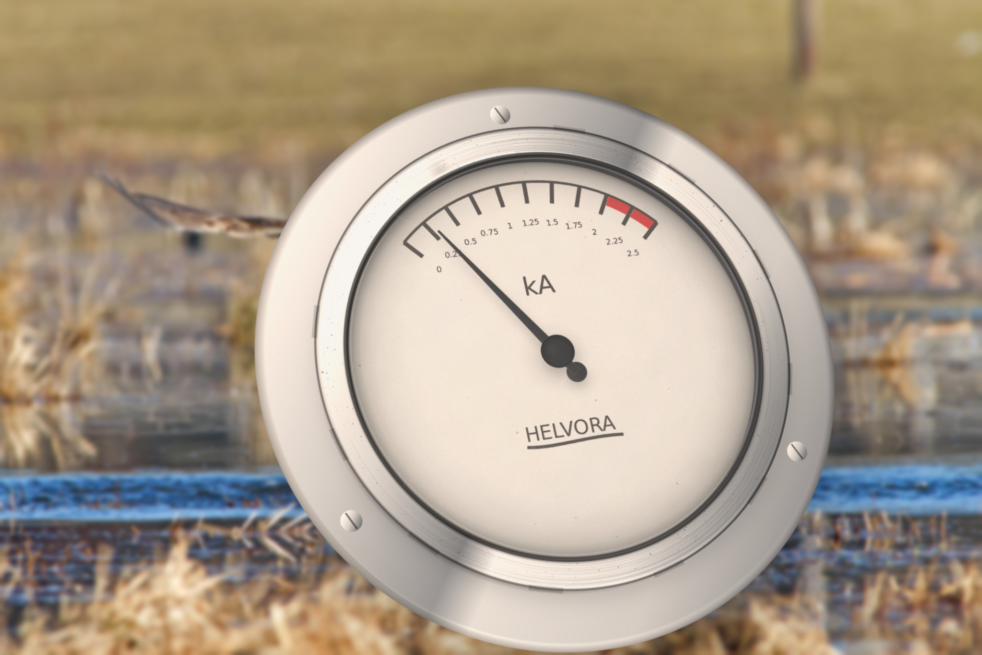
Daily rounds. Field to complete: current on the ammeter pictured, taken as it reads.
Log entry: 0.25 kA
